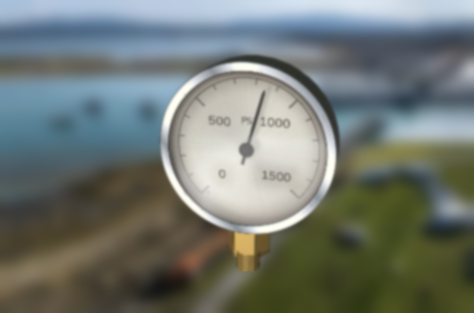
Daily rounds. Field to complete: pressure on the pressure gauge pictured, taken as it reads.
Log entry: 850 psi
